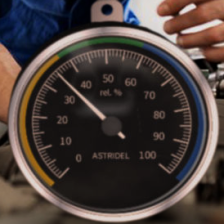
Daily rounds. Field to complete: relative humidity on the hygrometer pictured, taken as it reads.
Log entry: 35 %
